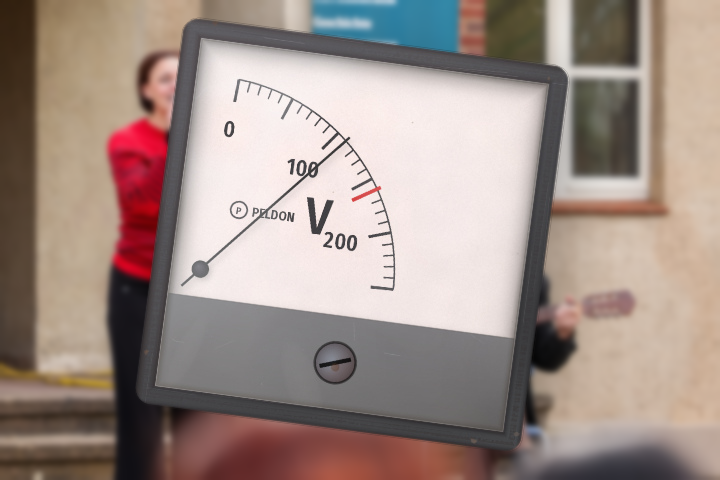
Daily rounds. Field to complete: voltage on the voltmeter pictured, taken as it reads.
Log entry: 110 V
